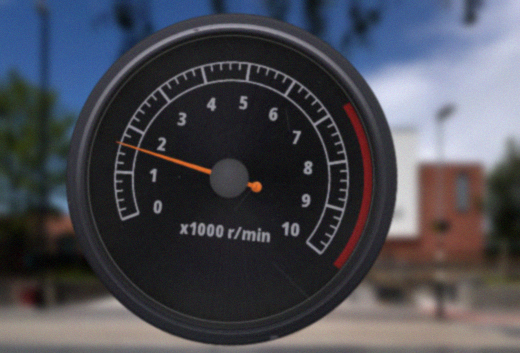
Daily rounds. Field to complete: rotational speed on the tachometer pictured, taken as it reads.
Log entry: 1600 rpm
